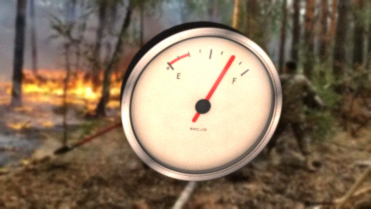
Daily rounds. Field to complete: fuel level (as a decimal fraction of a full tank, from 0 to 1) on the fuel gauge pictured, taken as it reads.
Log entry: 0.75
